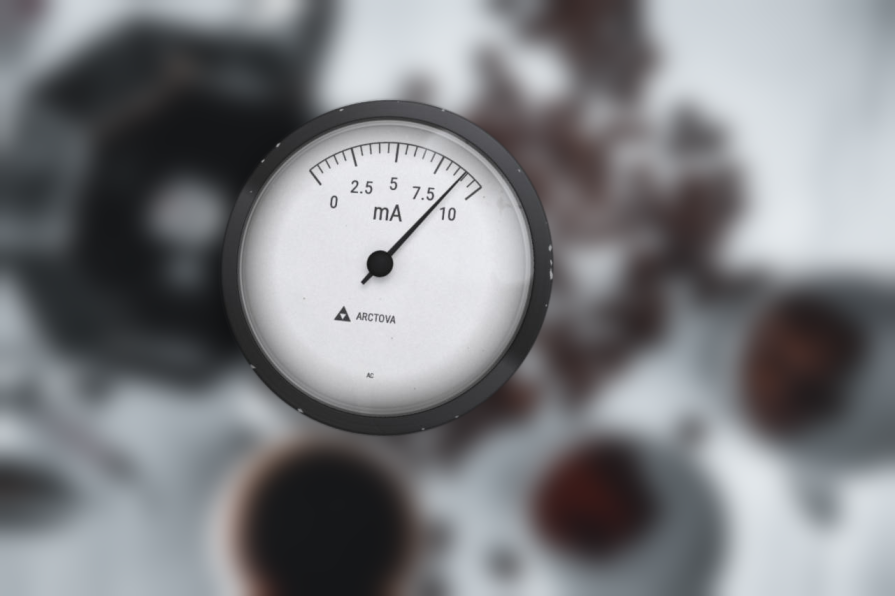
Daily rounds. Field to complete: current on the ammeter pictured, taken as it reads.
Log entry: 9 mA
